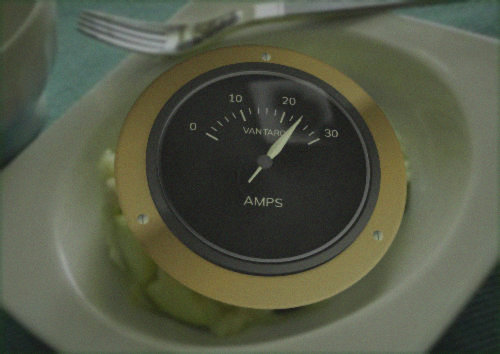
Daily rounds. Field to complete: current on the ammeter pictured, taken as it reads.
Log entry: 24 A
